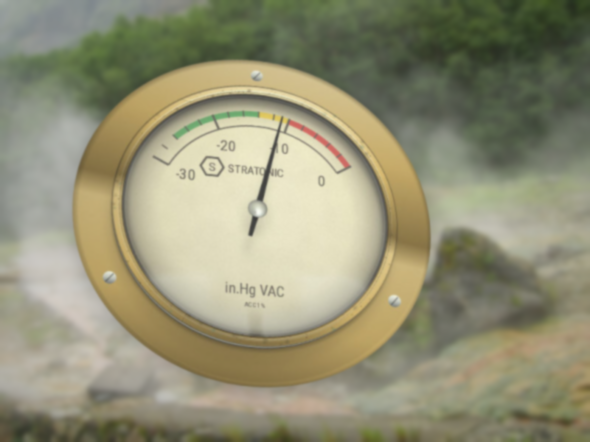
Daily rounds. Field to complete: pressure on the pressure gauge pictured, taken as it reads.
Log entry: -11 inHg
